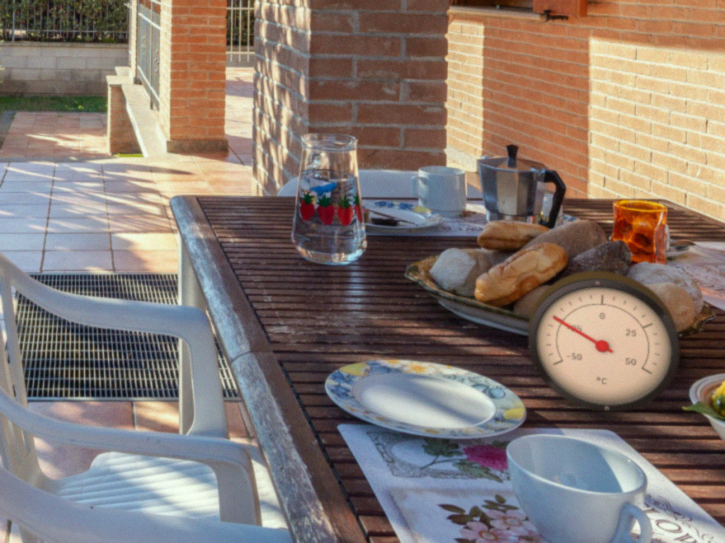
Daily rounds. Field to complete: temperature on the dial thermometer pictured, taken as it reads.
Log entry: -25 °C
